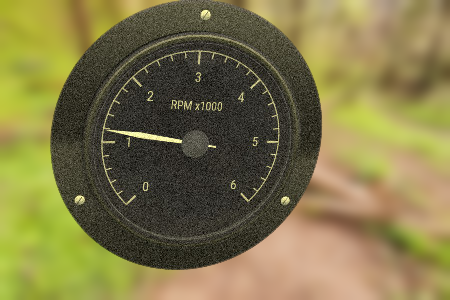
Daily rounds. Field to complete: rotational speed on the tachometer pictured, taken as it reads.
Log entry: 1200 rpm
